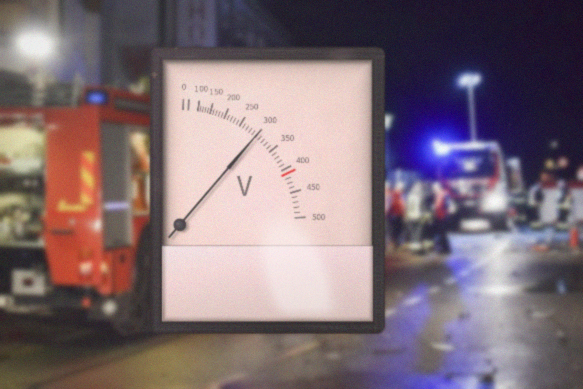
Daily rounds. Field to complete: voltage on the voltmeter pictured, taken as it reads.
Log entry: 300 V
